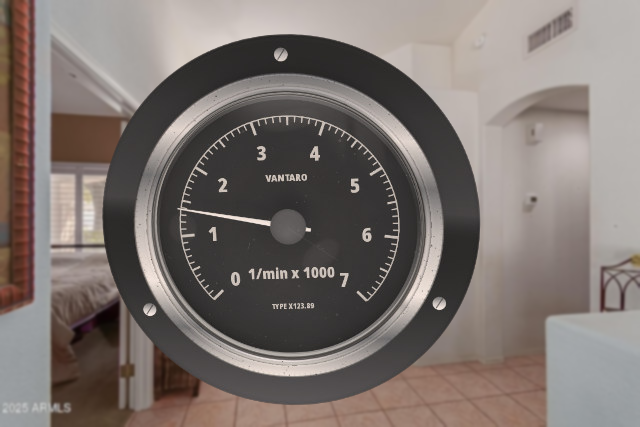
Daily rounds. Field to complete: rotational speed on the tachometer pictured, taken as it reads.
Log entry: 1400 rpm
